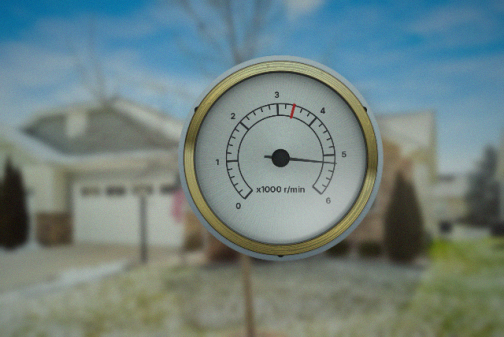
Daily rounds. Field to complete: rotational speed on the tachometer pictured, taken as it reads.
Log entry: 5200 rpm
